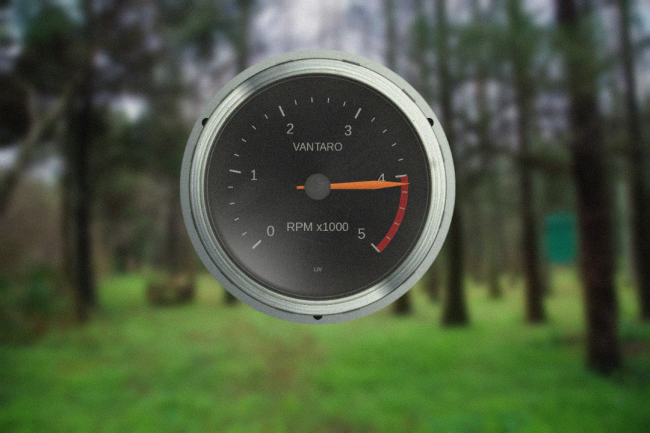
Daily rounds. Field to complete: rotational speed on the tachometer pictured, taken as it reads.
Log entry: 4100 rpm
